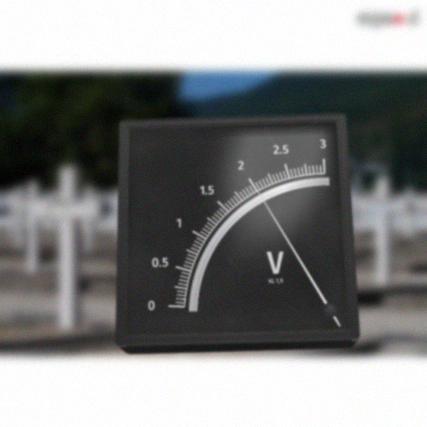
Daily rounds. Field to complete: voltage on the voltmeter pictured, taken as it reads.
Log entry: 2 V
